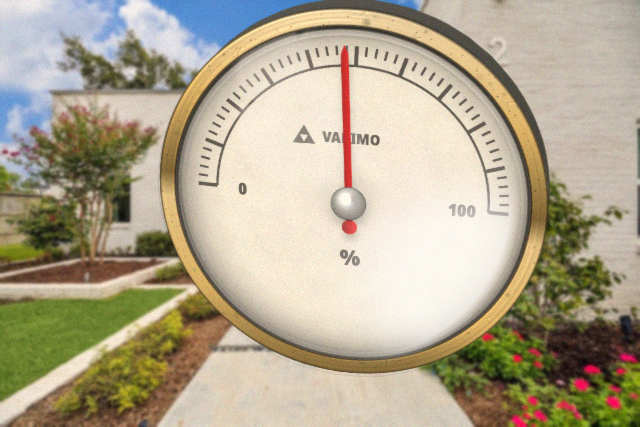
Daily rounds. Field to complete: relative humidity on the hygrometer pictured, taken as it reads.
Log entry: 48 %
